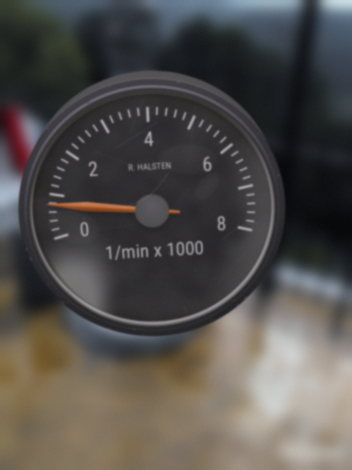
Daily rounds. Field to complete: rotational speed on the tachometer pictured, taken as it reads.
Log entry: 800 rpm
